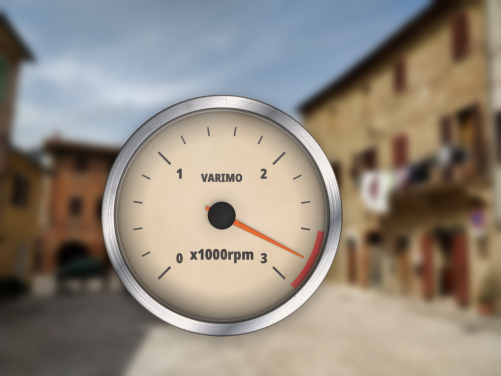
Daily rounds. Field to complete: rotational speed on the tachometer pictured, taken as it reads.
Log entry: 2800 rpm
